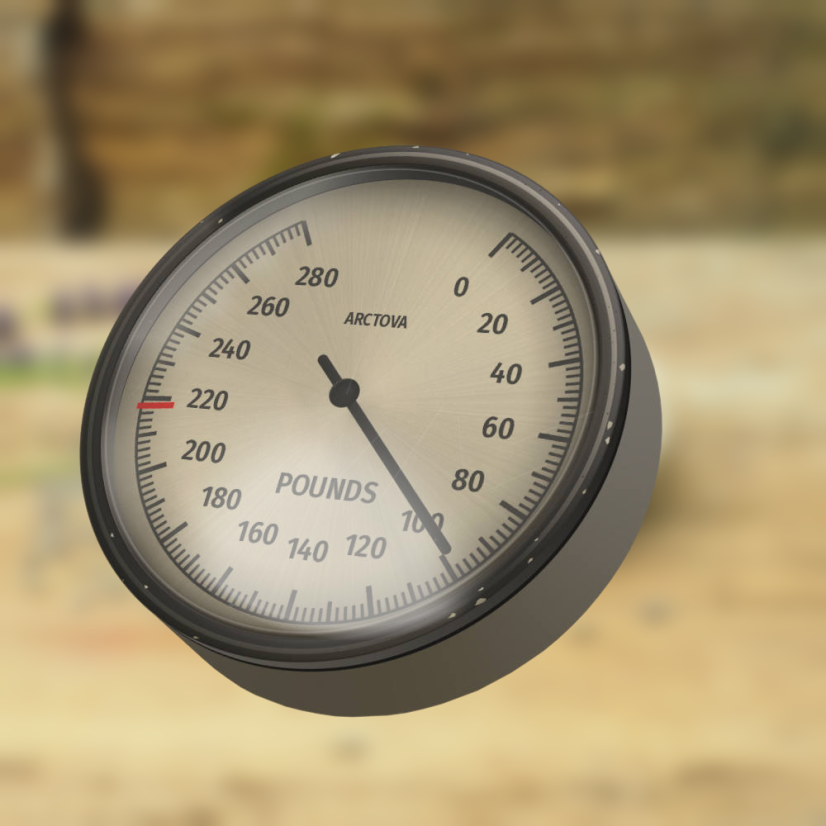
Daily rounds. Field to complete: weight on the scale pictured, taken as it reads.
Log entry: 98 lb
